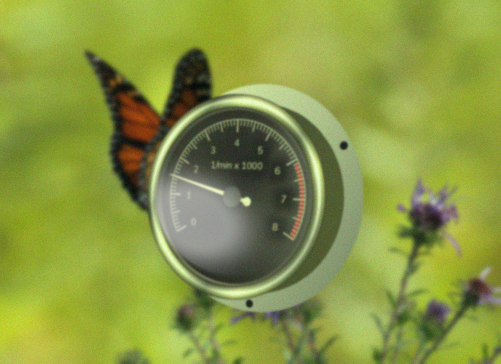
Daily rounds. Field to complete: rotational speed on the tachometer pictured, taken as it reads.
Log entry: 1500 rpm
